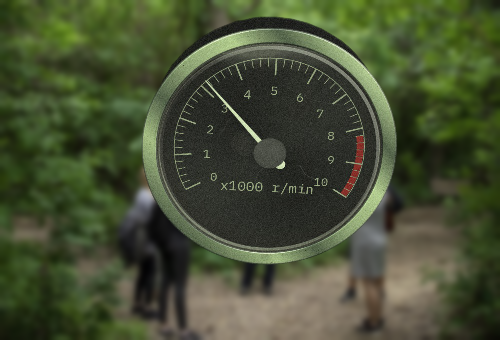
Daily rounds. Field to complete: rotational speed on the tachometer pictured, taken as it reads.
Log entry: 3200 rpm
